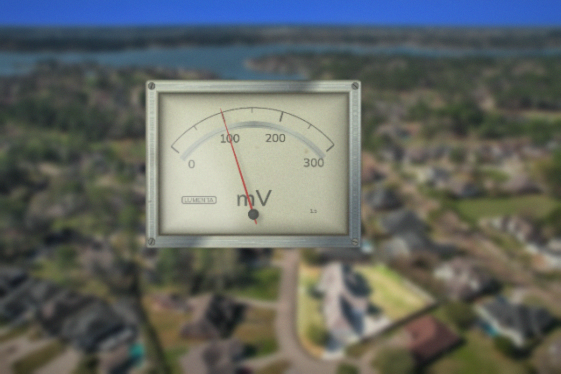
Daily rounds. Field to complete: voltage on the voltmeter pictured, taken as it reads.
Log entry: 100 mV
